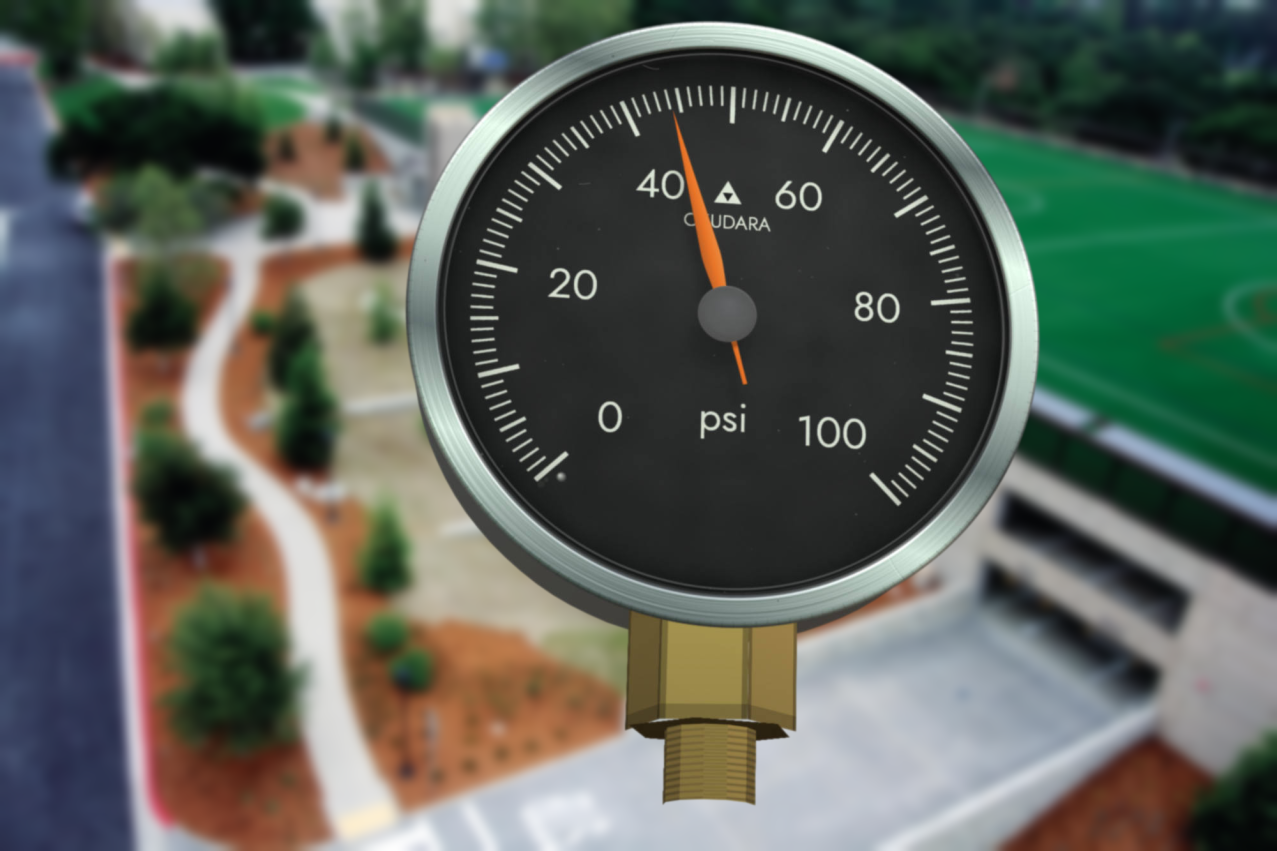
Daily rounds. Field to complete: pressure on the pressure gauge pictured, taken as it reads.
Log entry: 44 psi
